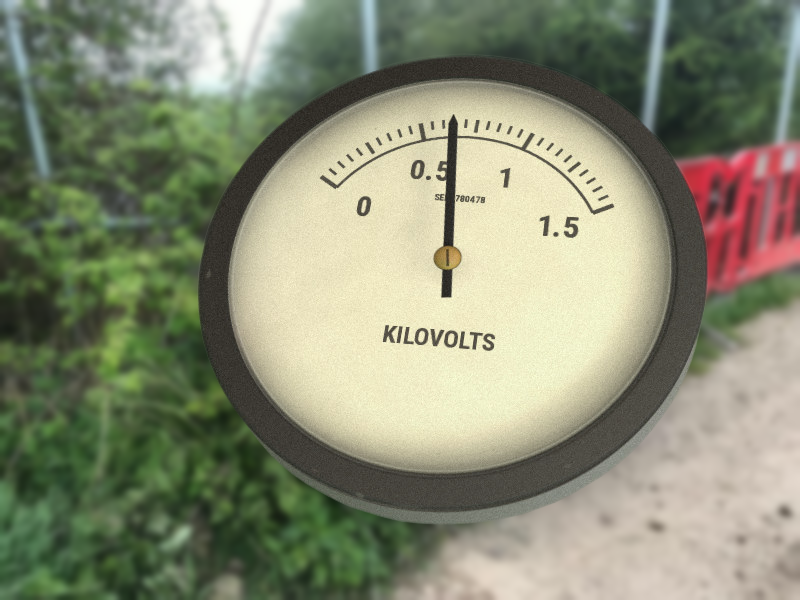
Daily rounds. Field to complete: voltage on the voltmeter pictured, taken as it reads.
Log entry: 0.65 kV
